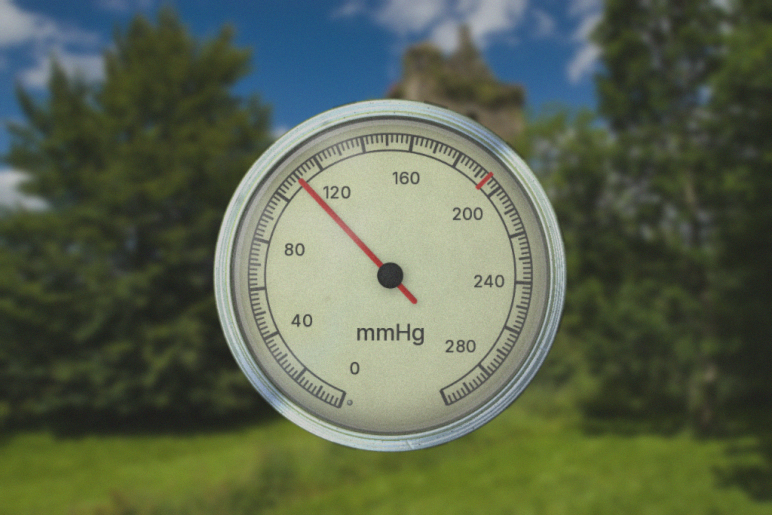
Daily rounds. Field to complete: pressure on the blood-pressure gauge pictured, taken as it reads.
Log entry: 110 mmHg
